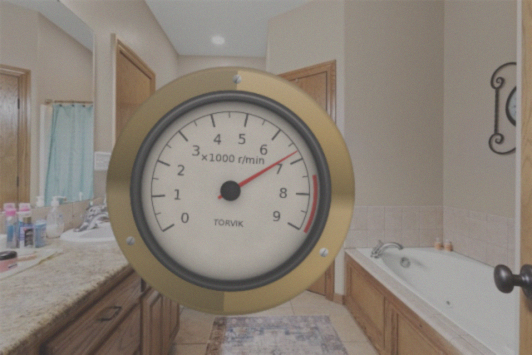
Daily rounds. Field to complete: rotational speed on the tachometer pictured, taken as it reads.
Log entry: 6750 rpm
